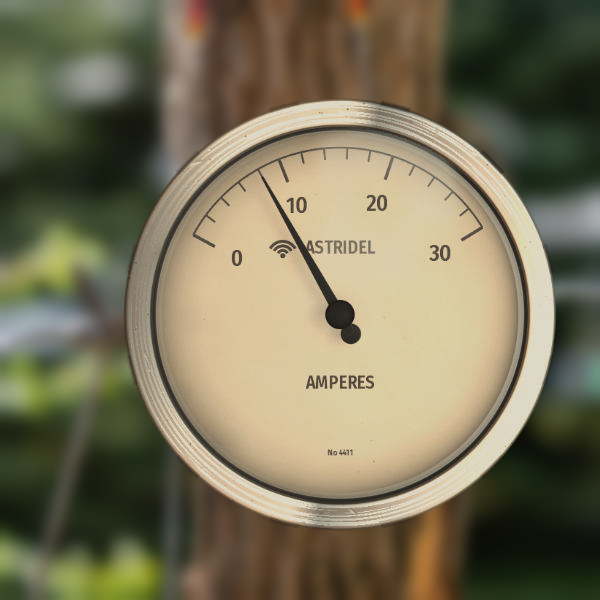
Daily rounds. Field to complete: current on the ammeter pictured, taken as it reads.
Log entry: 8 A
